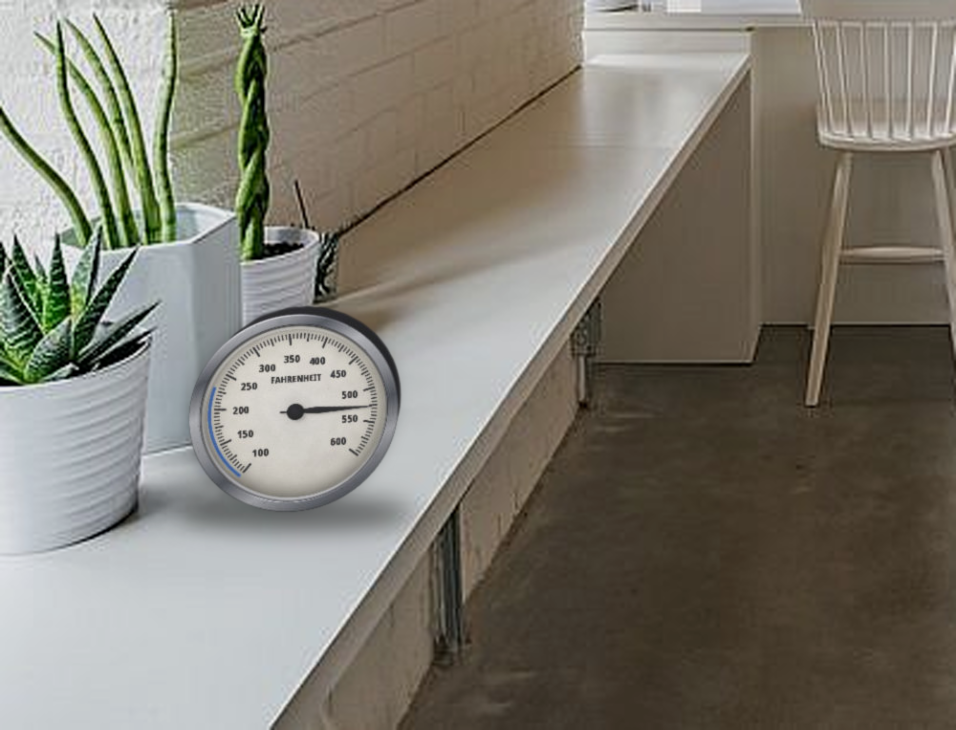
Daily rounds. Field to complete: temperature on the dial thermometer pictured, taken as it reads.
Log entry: 525 °F
